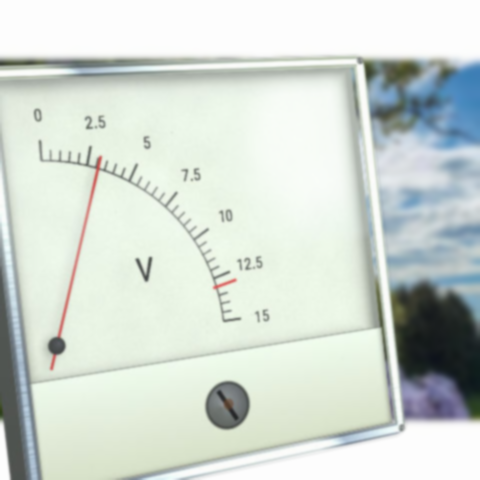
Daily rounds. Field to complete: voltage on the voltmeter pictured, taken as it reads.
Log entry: 3 V
